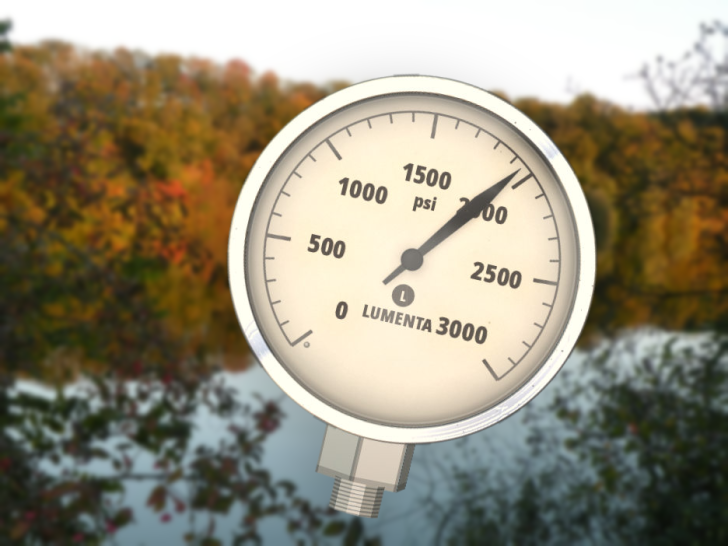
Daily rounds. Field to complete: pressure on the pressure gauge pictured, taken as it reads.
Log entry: 1950 psi
